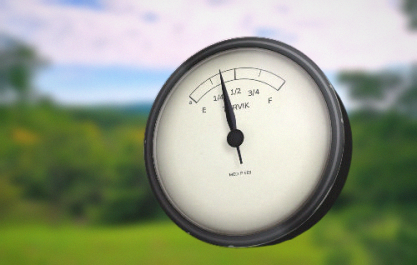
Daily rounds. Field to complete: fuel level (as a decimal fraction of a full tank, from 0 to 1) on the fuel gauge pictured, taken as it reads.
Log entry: 0.375
